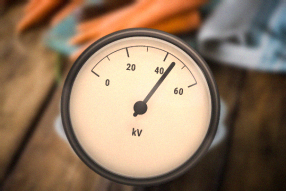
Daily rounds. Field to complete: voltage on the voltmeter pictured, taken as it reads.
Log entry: 45 kV
